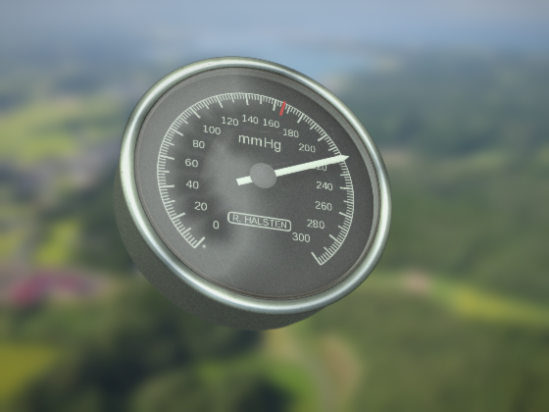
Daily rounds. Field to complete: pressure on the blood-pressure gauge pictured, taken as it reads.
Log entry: 220 mmHg
